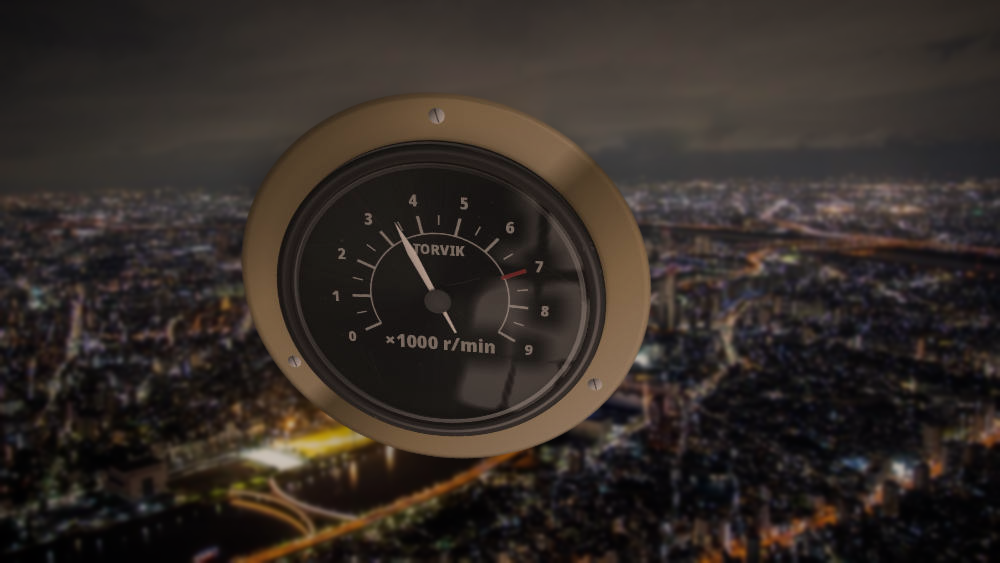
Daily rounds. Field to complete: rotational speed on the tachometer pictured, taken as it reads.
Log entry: 3500 rpm
